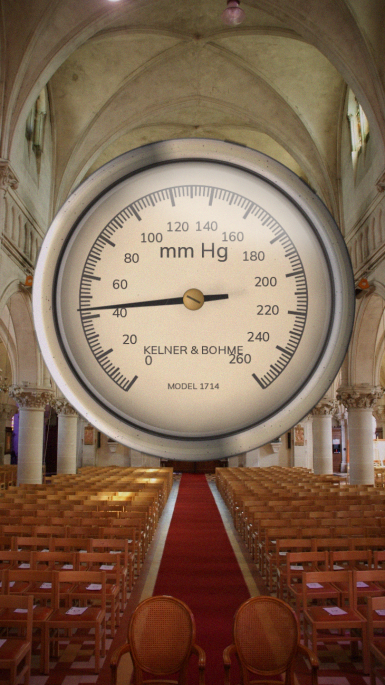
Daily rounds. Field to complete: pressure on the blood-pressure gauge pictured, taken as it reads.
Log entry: 44 mmHg
